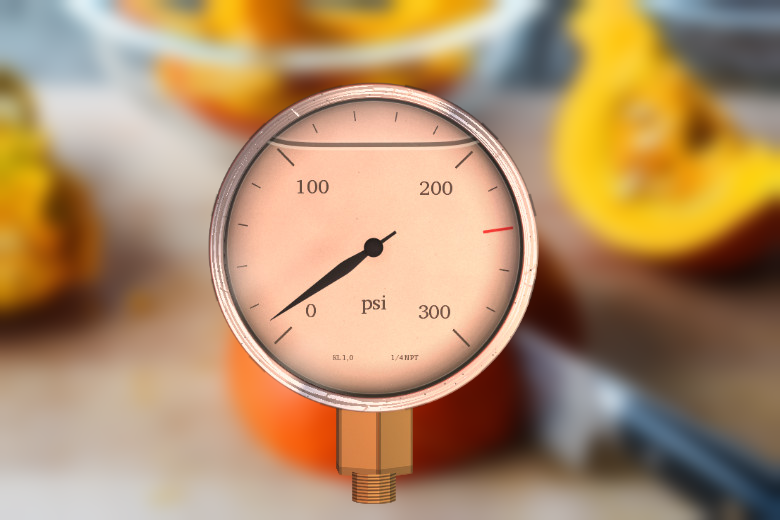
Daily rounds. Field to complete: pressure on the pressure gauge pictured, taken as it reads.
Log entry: 10 psi
